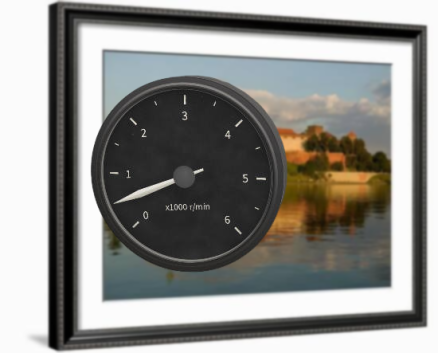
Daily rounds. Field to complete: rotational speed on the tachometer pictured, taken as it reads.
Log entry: 500 rpm
